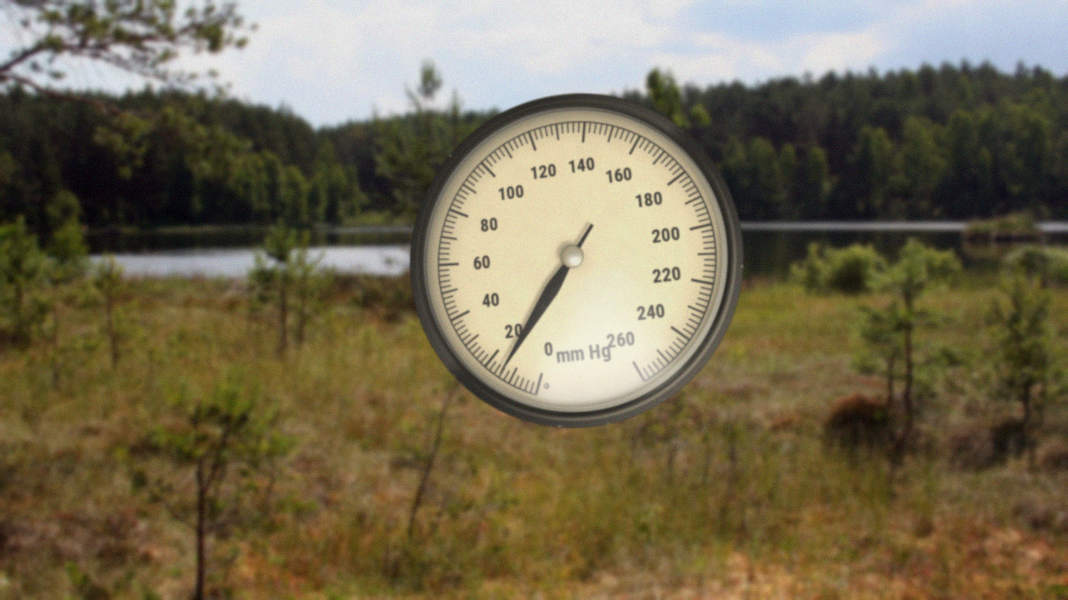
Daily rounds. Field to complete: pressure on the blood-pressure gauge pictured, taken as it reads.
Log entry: 14 mmHg
